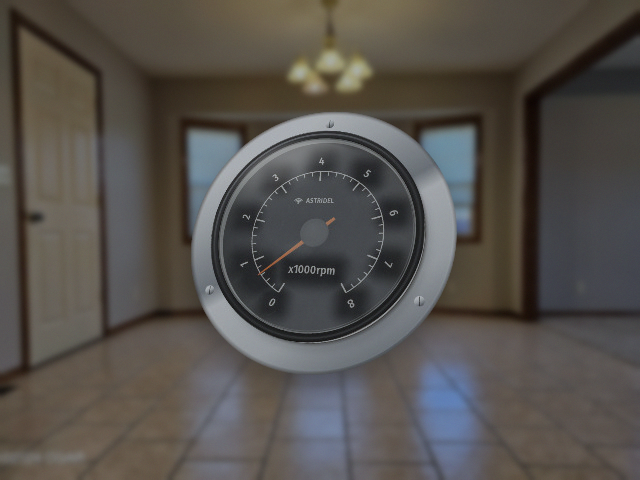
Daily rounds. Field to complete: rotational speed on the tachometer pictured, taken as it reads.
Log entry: 600 rpm
